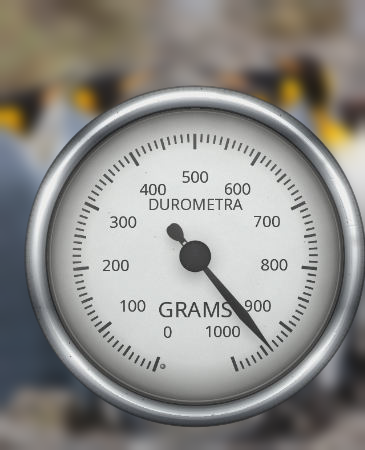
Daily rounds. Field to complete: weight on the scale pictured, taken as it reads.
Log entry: 940 g
